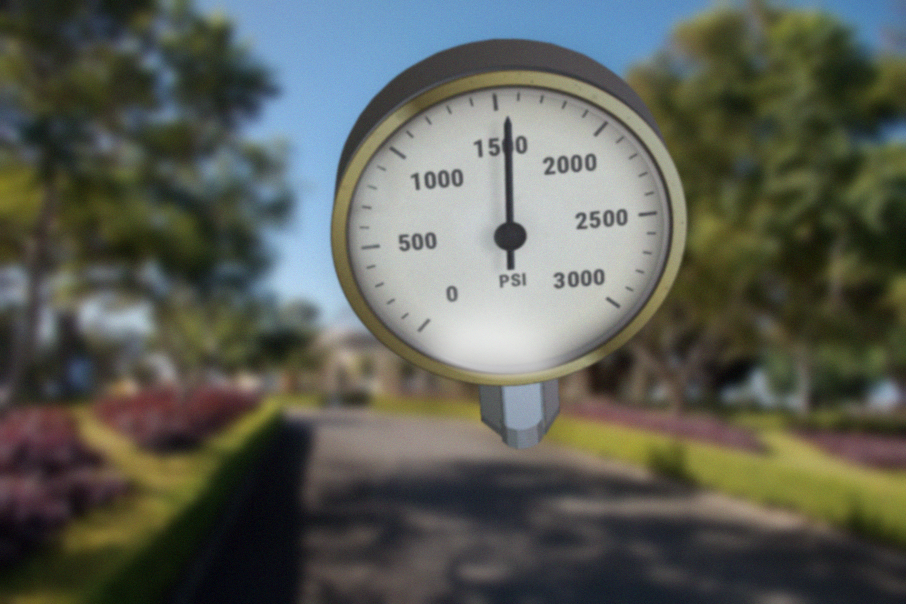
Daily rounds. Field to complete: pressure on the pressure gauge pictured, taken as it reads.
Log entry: 1550 psi
